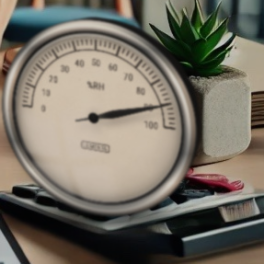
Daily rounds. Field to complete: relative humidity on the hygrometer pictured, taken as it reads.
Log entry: 90 %
